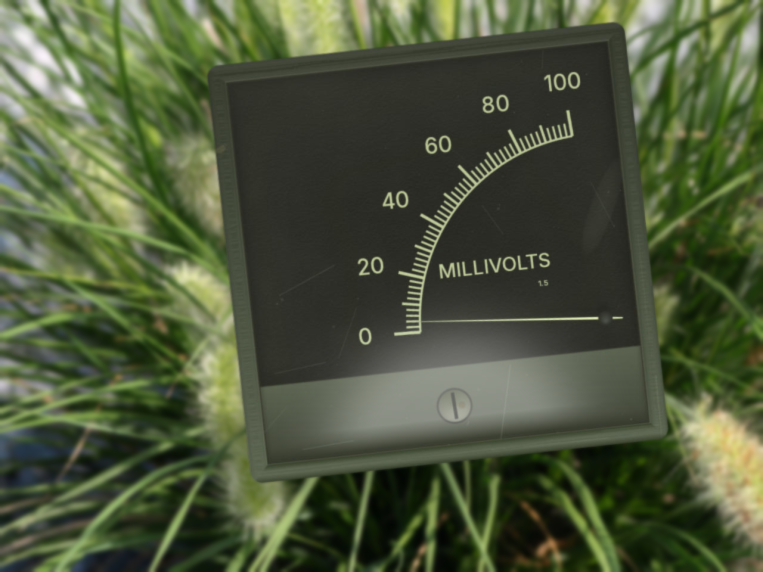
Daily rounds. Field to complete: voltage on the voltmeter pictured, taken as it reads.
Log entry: 4 mV
